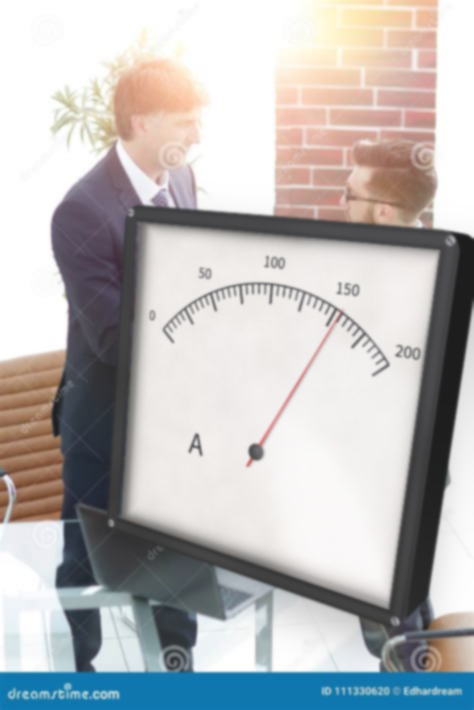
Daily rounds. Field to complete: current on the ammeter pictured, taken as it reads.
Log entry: 155 A
